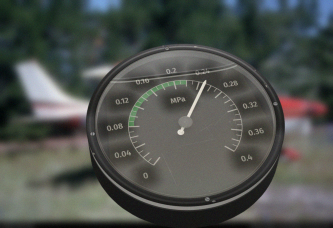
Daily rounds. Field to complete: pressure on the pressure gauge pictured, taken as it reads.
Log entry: 0.25 MPa
